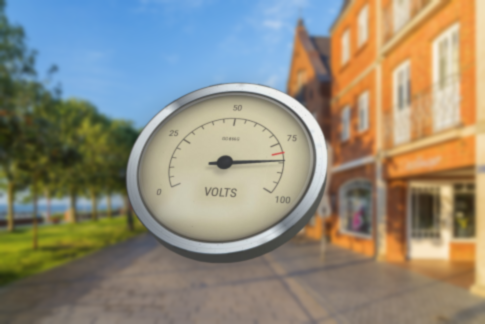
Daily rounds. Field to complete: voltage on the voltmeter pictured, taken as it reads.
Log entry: 85 V
